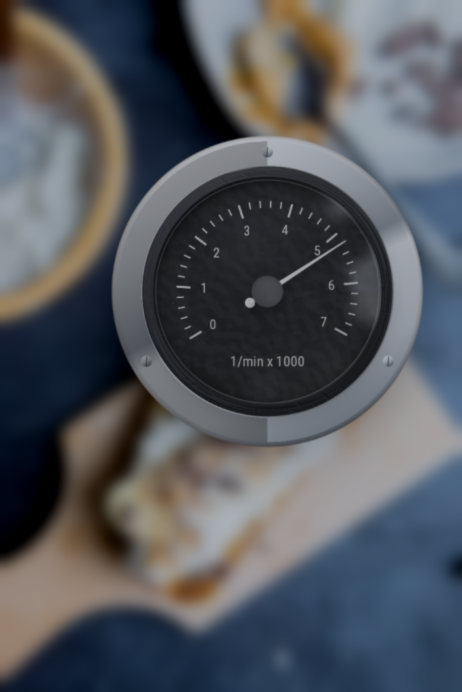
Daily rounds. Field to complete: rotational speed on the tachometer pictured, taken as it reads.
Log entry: 5200 rpm
